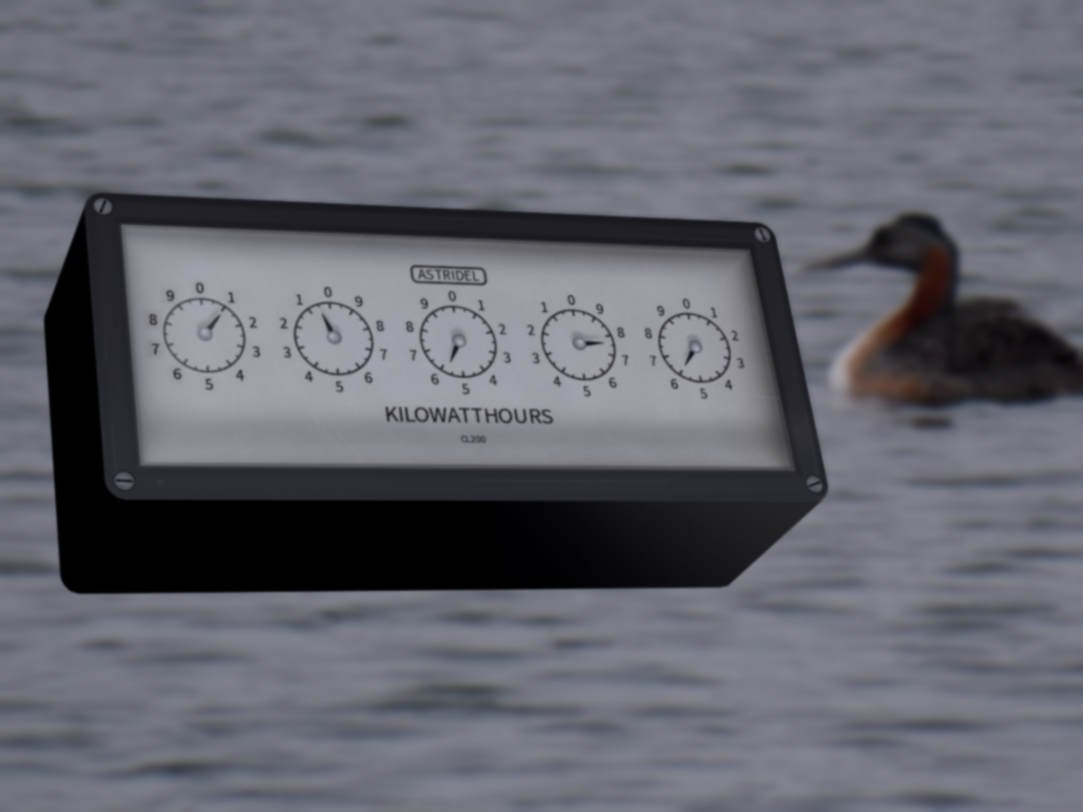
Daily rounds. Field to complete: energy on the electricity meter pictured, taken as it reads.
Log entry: 10576 kWh
